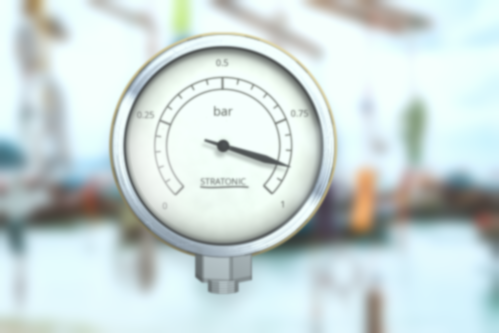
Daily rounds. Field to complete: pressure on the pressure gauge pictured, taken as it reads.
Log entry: 0.9 bar
